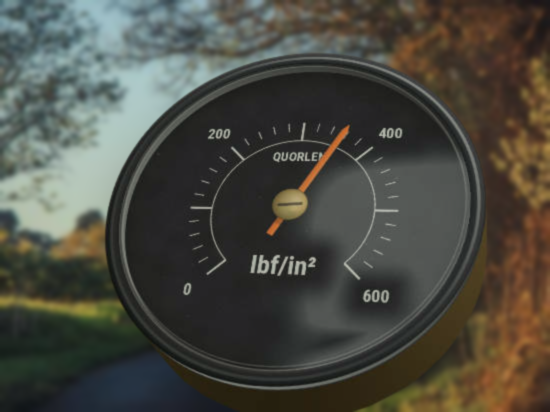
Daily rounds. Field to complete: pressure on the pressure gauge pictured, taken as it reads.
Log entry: 360 psi
